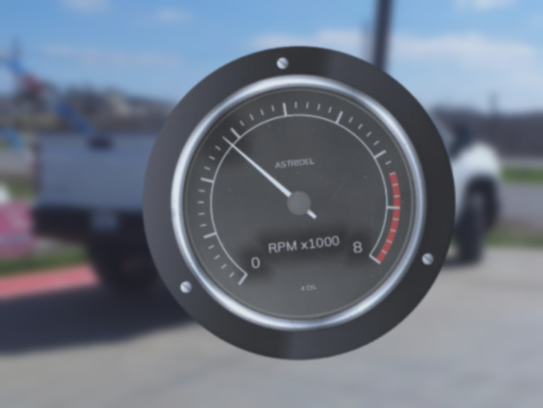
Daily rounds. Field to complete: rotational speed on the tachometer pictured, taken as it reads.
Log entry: 2800 rpm
